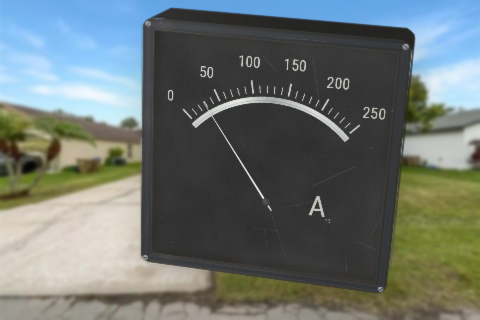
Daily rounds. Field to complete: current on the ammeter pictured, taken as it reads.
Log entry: 30 A
